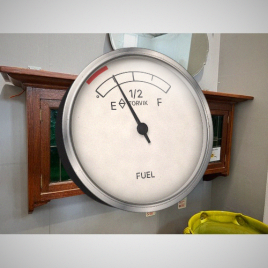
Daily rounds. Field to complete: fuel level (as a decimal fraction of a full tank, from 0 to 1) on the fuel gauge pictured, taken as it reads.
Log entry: 0.25
